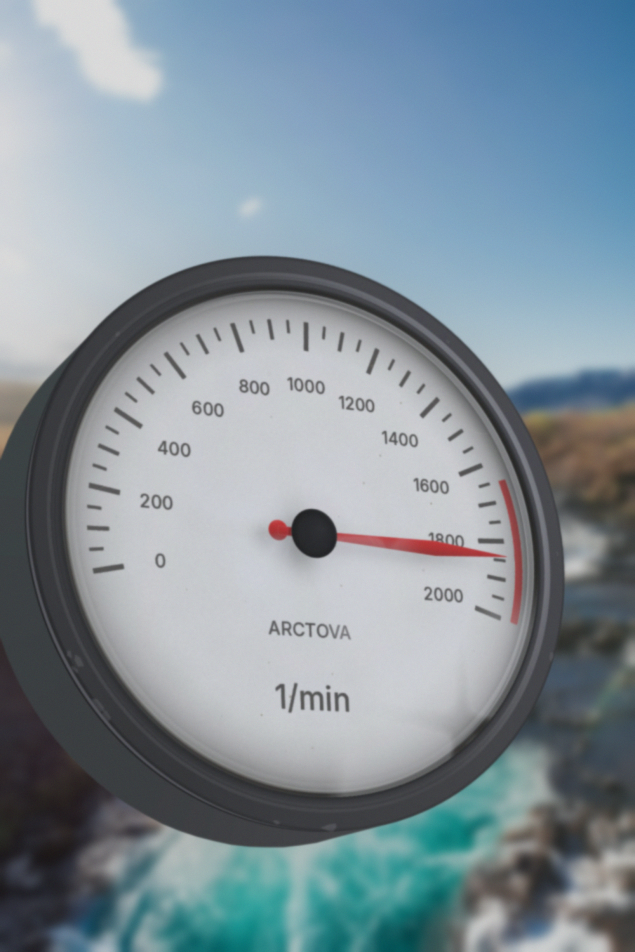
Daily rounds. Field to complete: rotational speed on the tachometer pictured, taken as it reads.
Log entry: 1850 rpm
